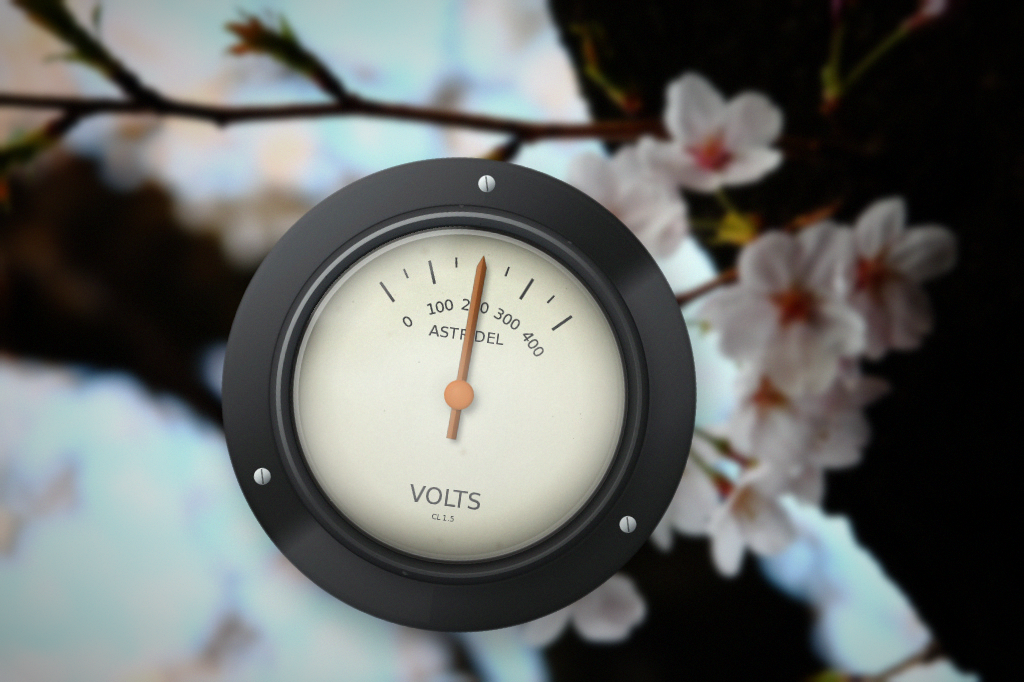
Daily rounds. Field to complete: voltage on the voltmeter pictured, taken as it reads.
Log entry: 200 V
